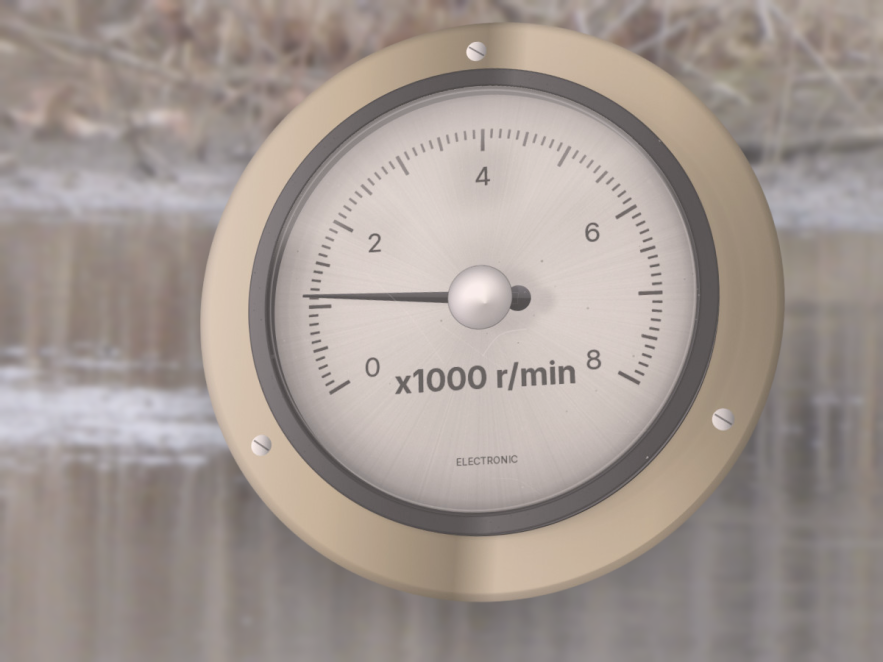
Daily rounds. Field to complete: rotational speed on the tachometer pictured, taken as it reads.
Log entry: 1100 rpm
